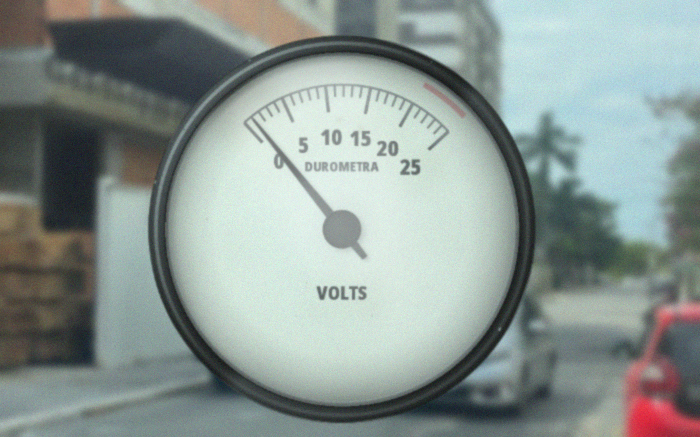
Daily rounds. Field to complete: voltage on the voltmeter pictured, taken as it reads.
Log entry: 1 V
